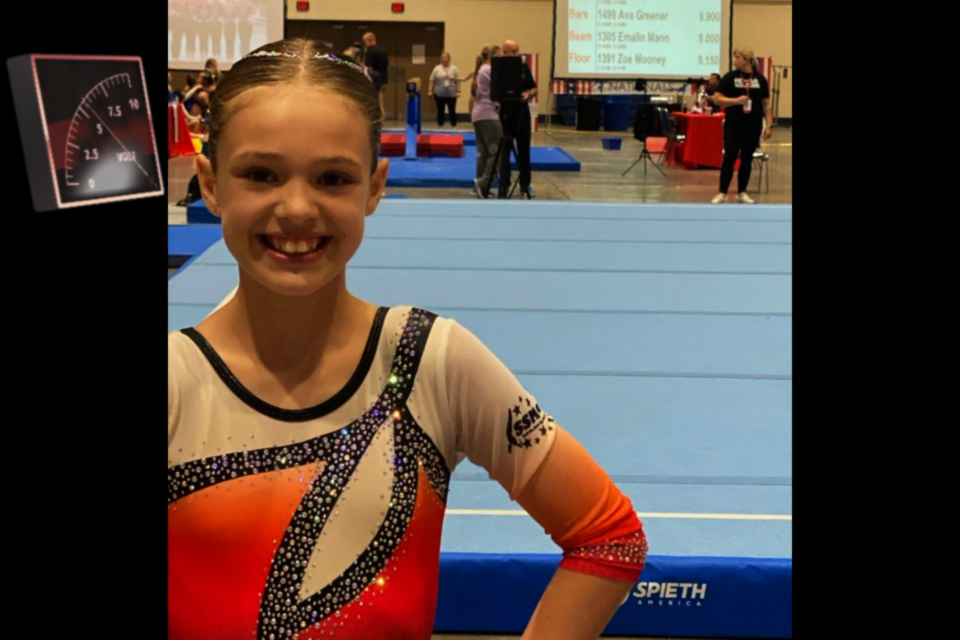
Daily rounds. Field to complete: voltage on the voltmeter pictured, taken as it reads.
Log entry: 5.5 V
